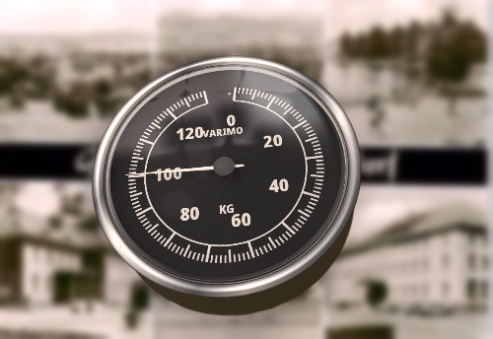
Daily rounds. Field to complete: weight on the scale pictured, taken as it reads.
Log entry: 100 kg
